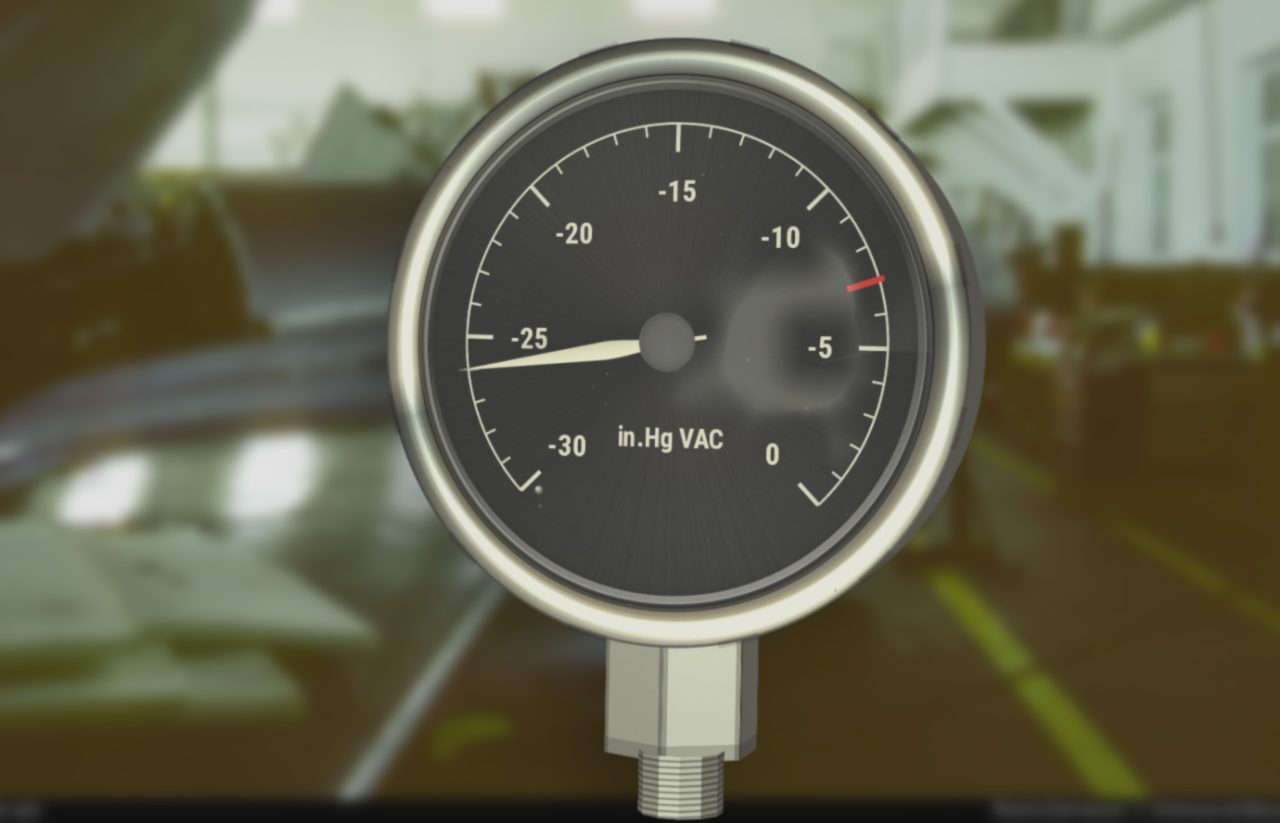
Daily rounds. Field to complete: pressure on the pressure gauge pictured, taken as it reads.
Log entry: -26 inHg
